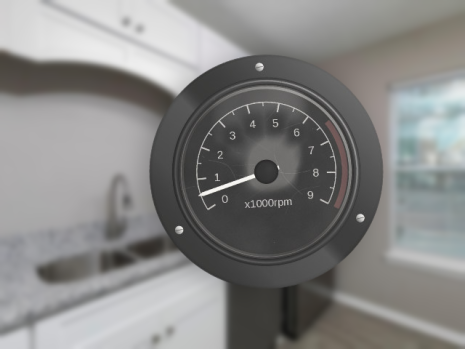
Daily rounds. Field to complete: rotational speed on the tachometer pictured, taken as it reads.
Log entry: 500 rpm
